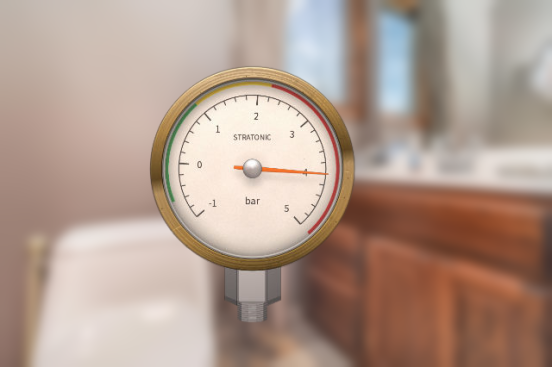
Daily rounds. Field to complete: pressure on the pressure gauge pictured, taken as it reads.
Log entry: 4 bar
